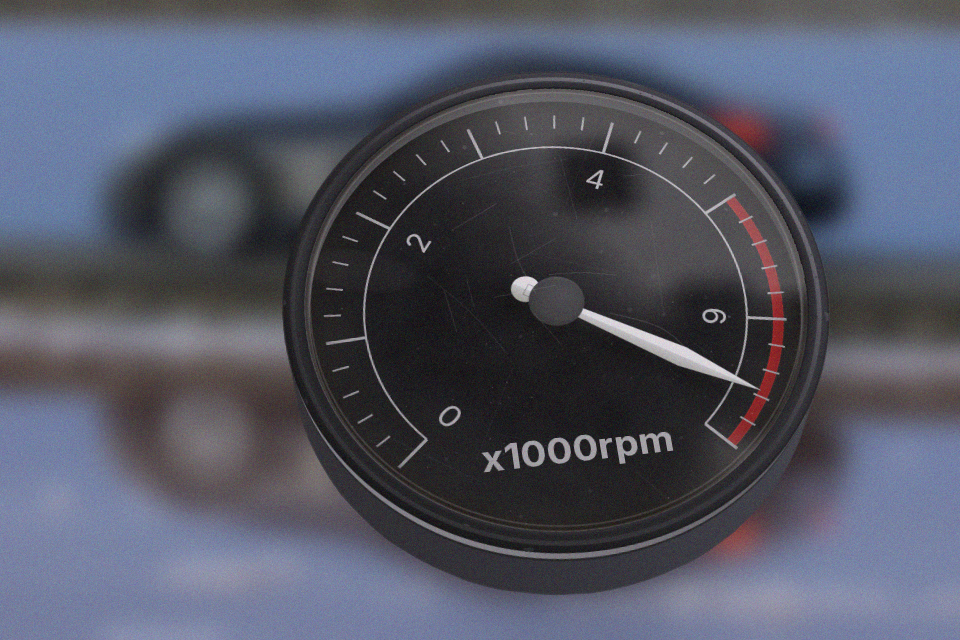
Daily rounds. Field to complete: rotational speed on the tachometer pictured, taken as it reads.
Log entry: 6600 rpm
